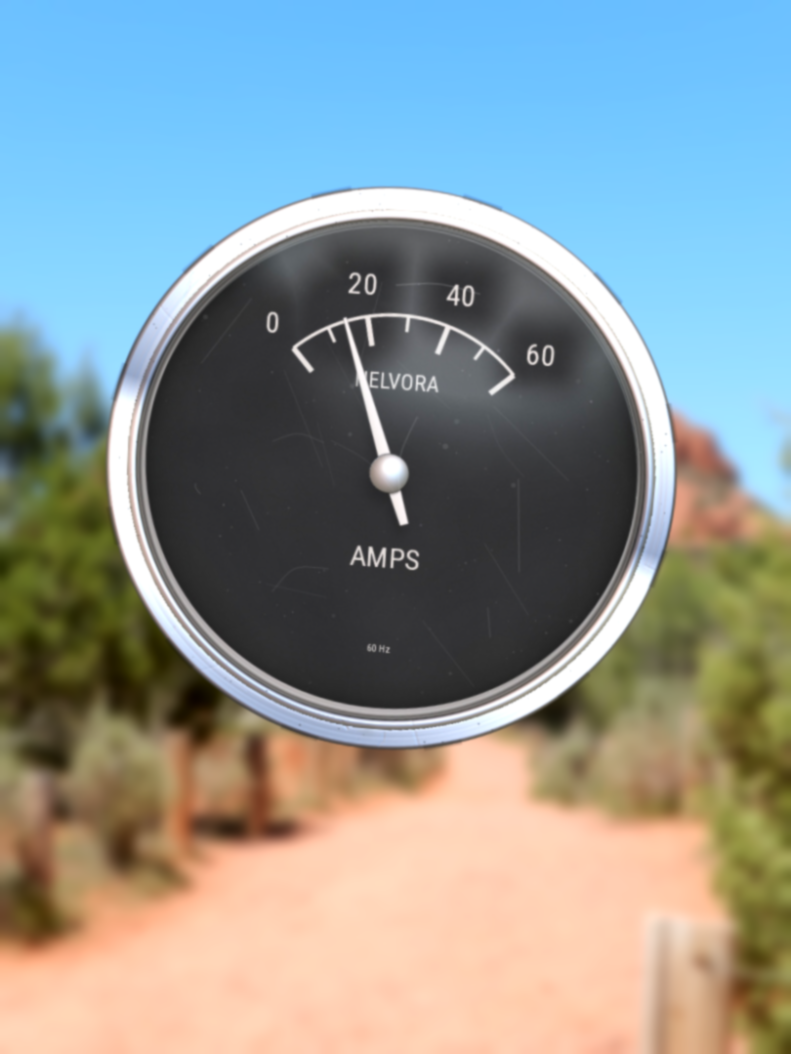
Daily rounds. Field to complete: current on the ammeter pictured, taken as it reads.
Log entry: 15 A
